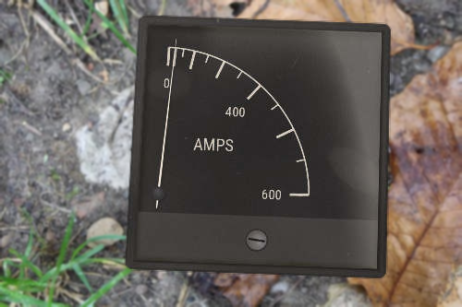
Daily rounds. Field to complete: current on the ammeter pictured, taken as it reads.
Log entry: 100 A
